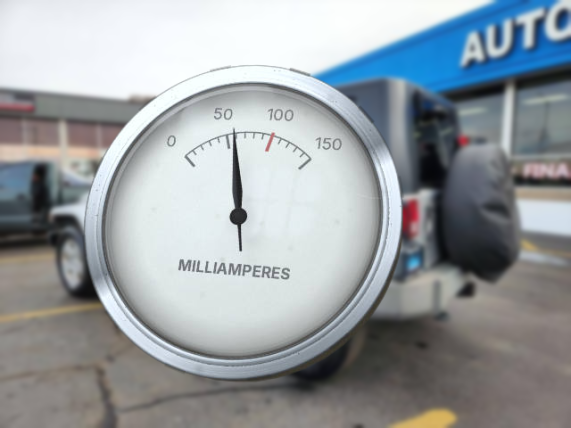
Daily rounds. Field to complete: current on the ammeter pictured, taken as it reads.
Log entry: 60 mA
